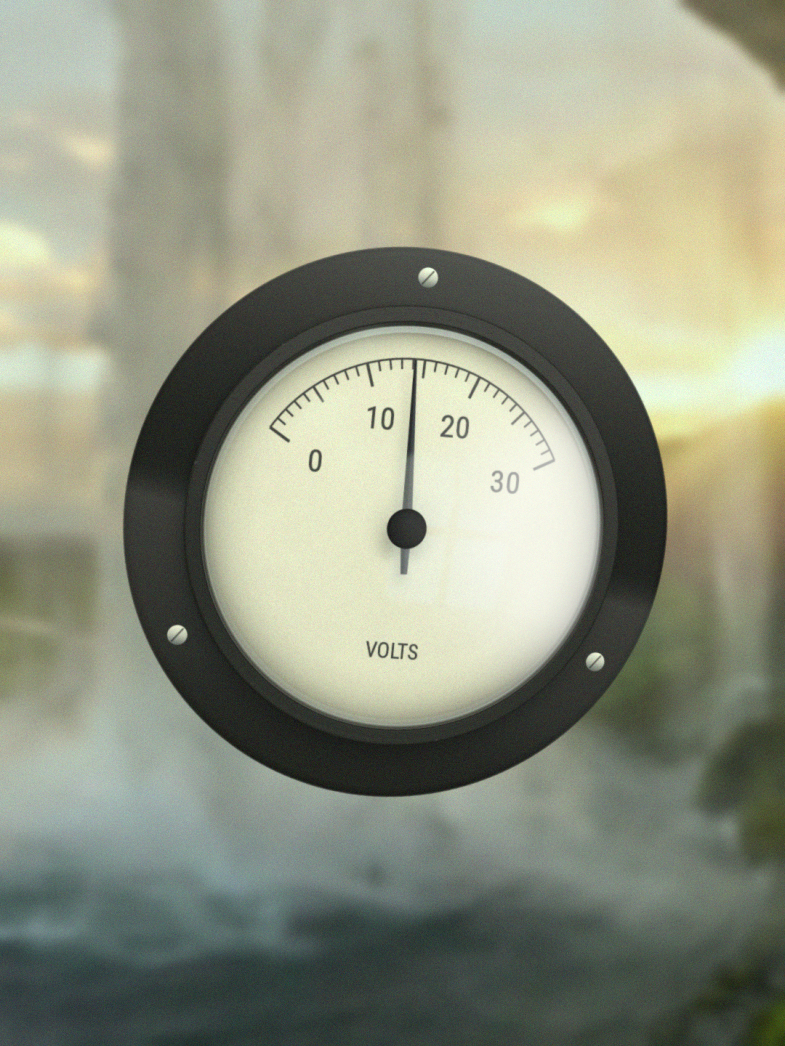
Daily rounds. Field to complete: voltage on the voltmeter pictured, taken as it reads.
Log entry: 14 V
